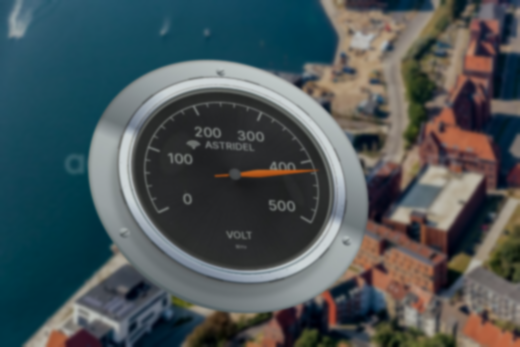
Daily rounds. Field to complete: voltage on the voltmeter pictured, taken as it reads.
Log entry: 420 V
